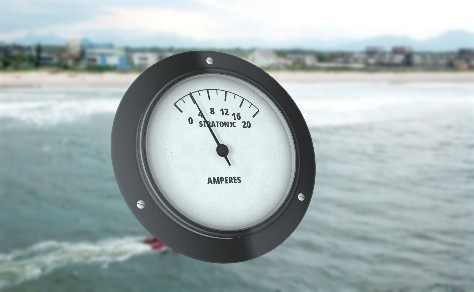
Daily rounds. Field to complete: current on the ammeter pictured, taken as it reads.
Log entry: 4 A
